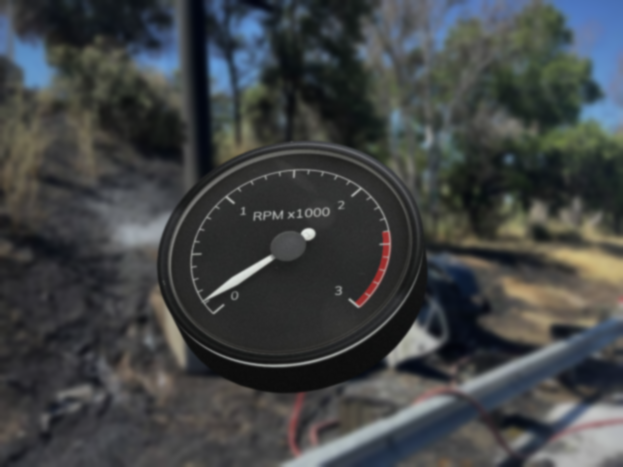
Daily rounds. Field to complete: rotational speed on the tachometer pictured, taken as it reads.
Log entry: 100 rpm
